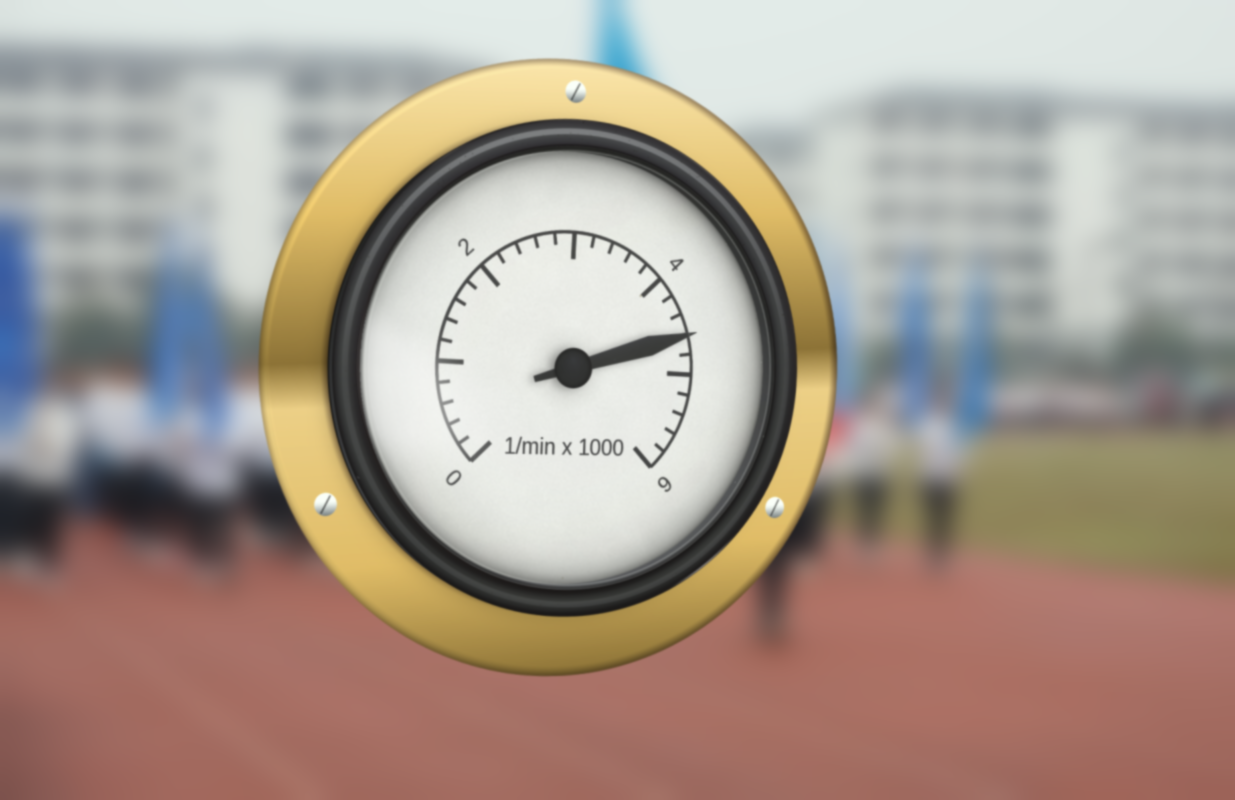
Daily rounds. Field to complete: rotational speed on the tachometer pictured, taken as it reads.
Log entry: 4600 rpm
